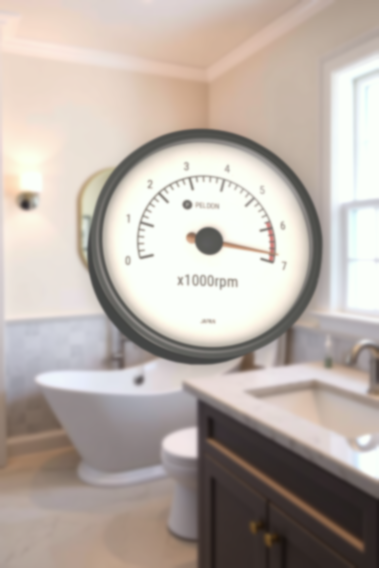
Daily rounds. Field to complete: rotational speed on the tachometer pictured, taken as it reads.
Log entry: 6800 rpm
